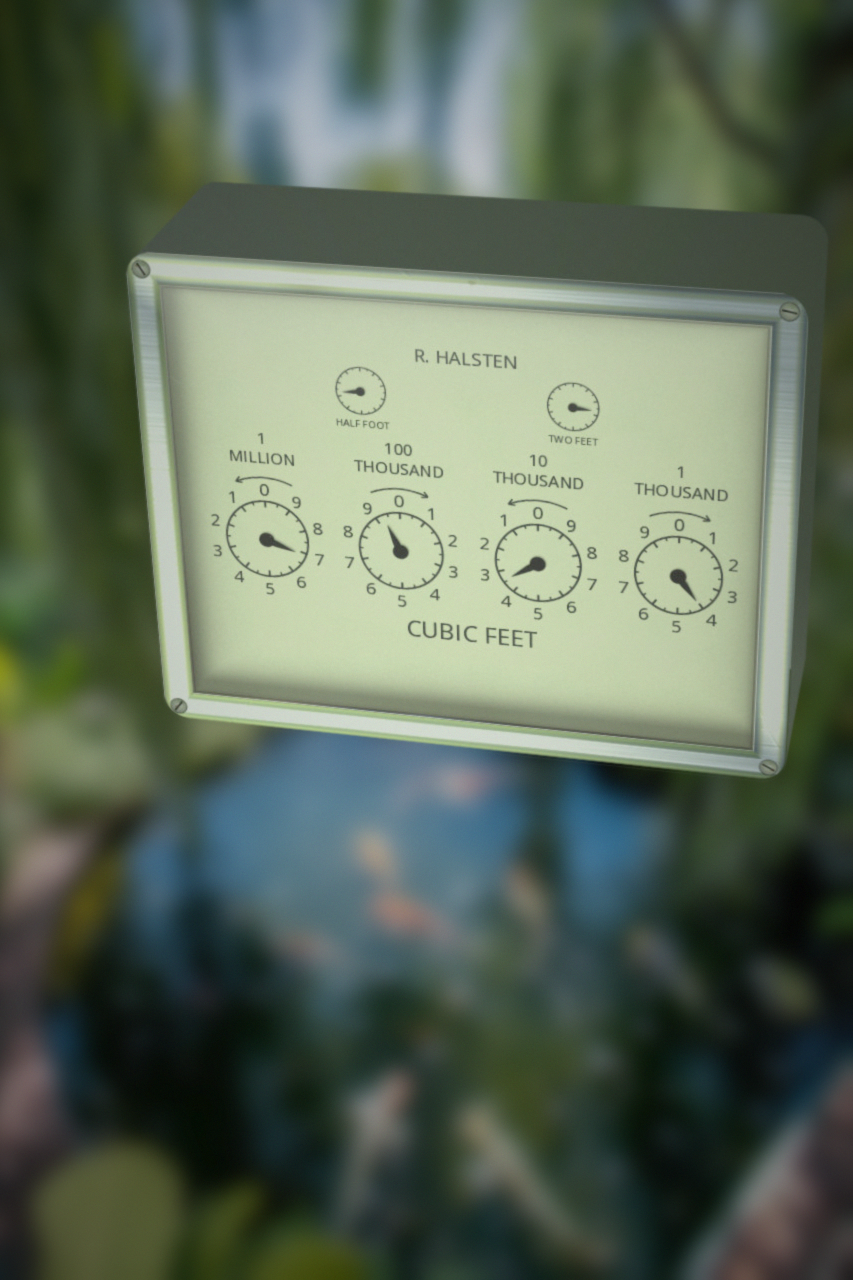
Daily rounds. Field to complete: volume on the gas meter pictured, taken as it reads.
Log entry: 693400 ft³
